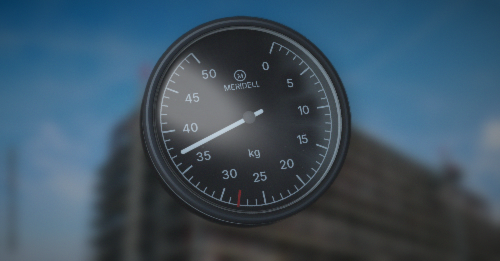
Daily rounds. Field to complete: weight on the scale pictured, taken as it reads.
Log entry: 37 kg
